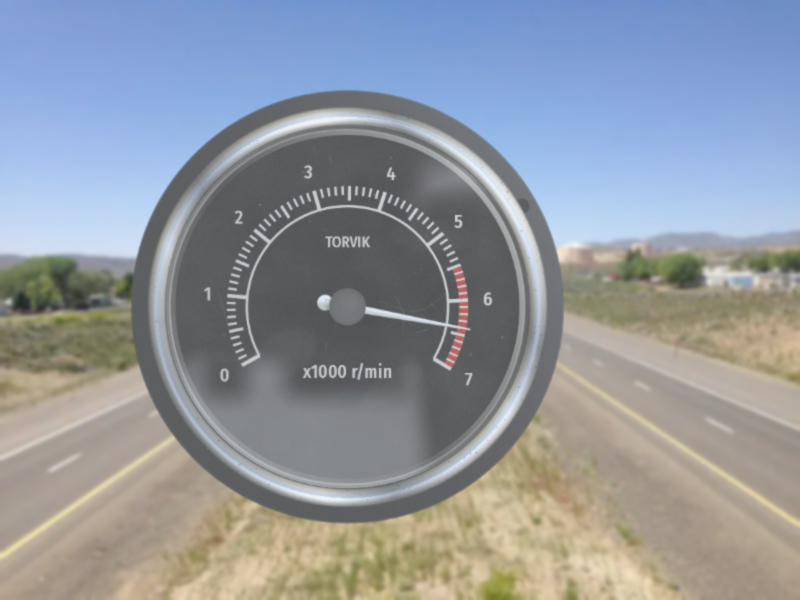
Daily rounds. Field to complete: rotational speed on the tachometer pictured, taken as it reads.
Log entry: 6400 rpm
